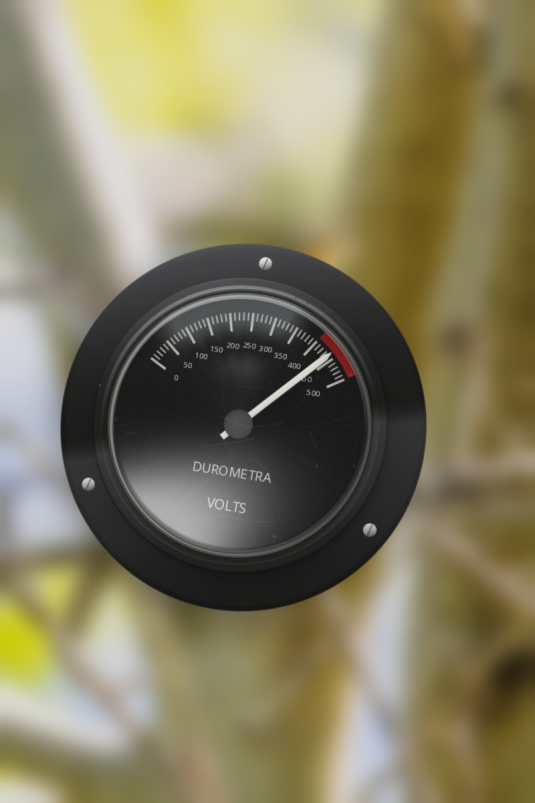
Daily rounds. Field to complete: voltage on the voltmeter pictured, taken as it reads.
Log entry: 440 V
